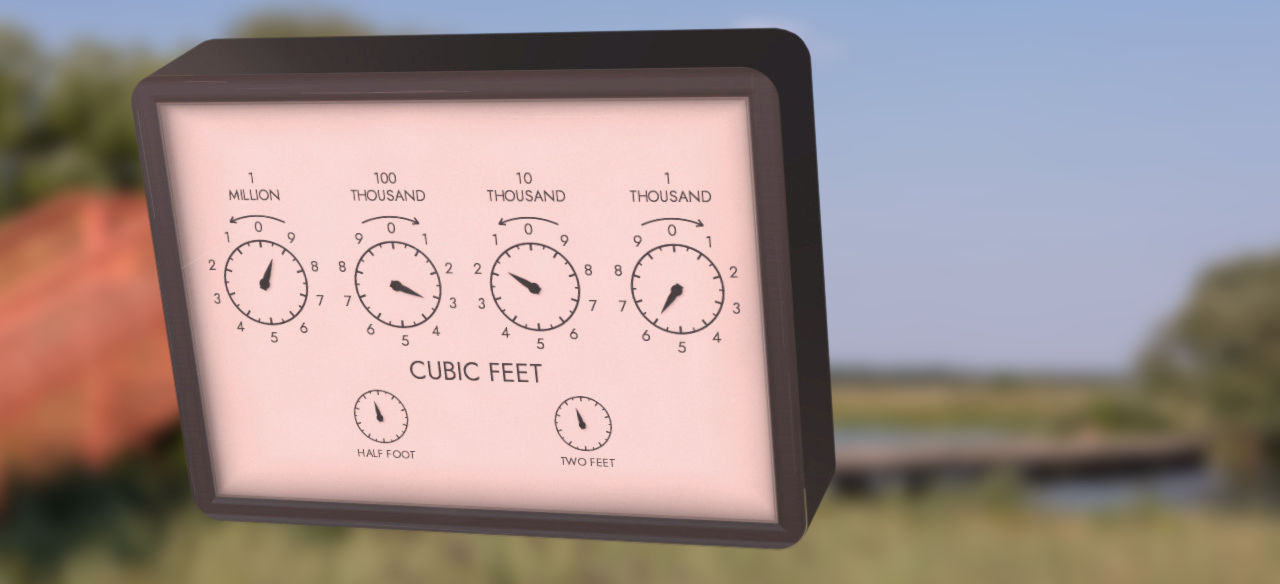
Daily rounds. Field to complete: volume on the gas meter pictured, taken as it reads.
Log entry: 931600 ft³
